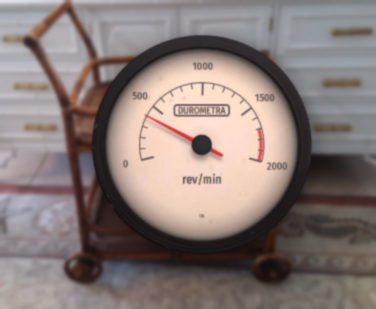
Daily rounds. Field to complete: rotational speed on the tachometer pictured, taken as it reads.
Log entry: 400 rpm
